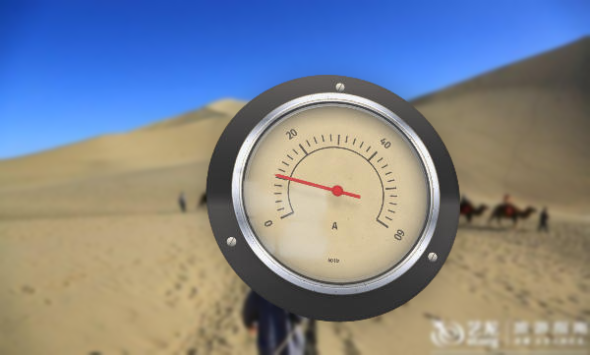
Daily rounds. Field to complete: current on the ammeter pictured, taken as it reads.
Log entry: 10 A
